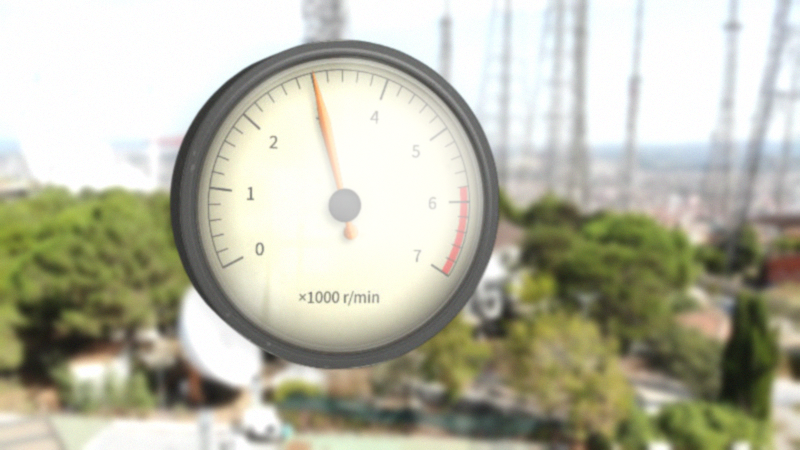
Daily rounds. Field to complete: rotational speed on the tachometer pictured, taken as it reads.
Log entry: 3000 rpm
